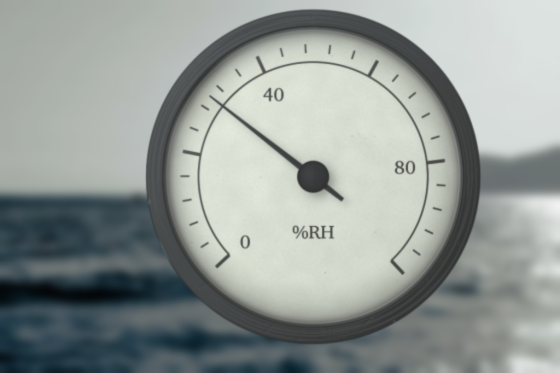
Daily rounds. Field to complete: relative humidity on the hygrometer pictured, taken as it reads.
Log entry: 30 %
